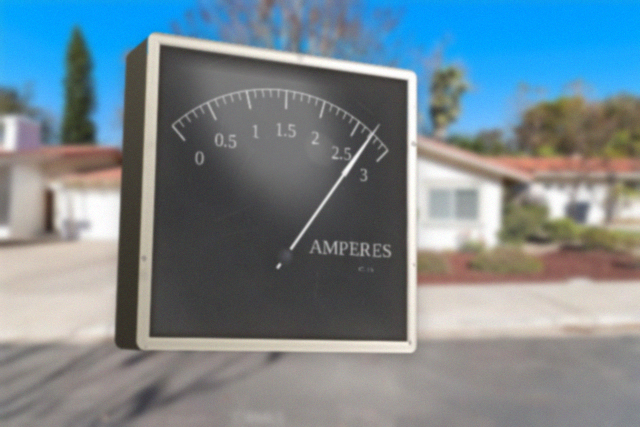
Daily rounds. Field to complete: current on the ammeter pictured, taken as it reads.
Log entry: 2.7 A
